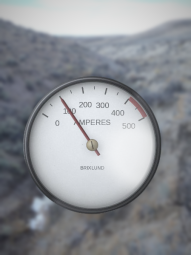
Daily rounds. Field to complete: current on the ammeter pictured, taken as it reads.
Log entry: 100 A
